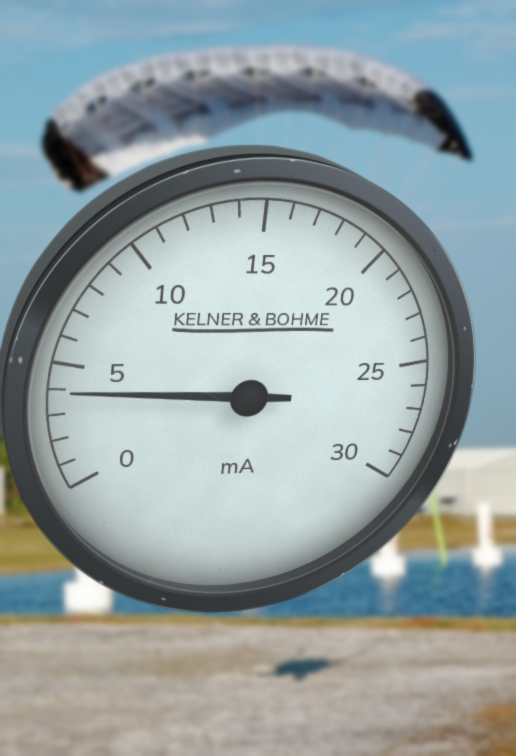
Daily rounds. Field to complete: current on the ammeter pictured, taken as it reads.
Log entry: 4 mA
